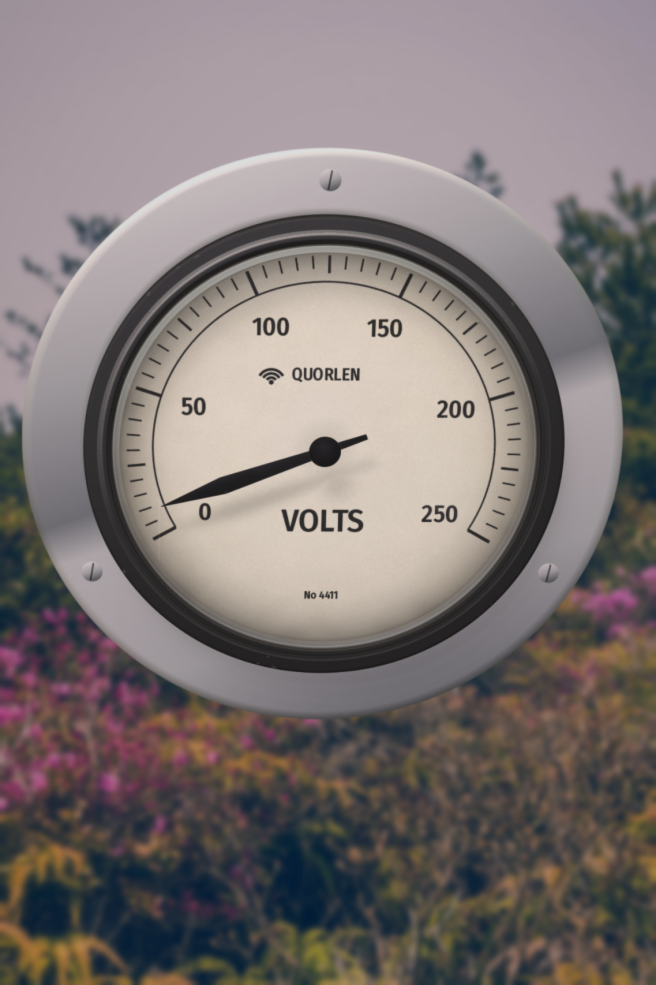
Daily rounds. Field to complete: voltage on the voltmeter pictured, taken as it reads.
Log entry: 10 V
